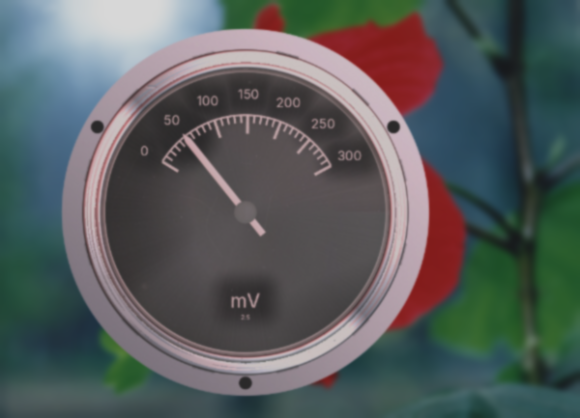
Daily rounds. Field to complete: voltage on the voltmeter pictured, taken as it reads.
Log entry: 50 mV
